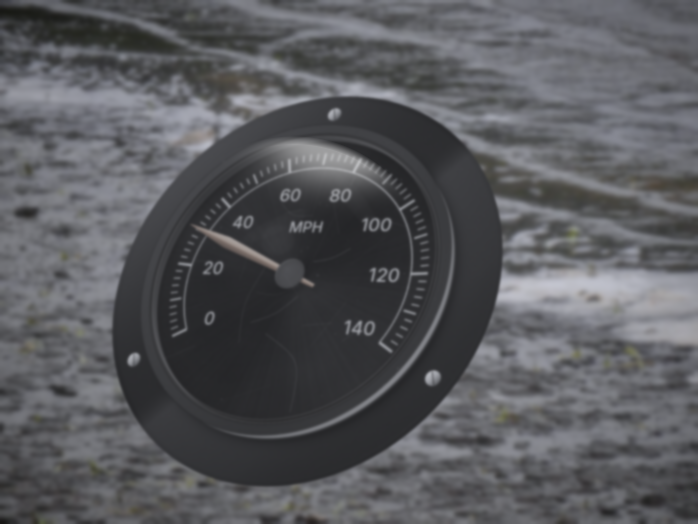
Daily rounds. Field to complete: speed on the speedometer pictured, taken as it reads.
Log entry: 30 mph
